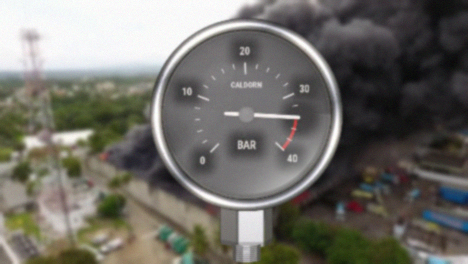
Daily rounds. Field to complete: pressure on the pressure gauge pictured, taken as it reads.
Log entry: 34 bar
